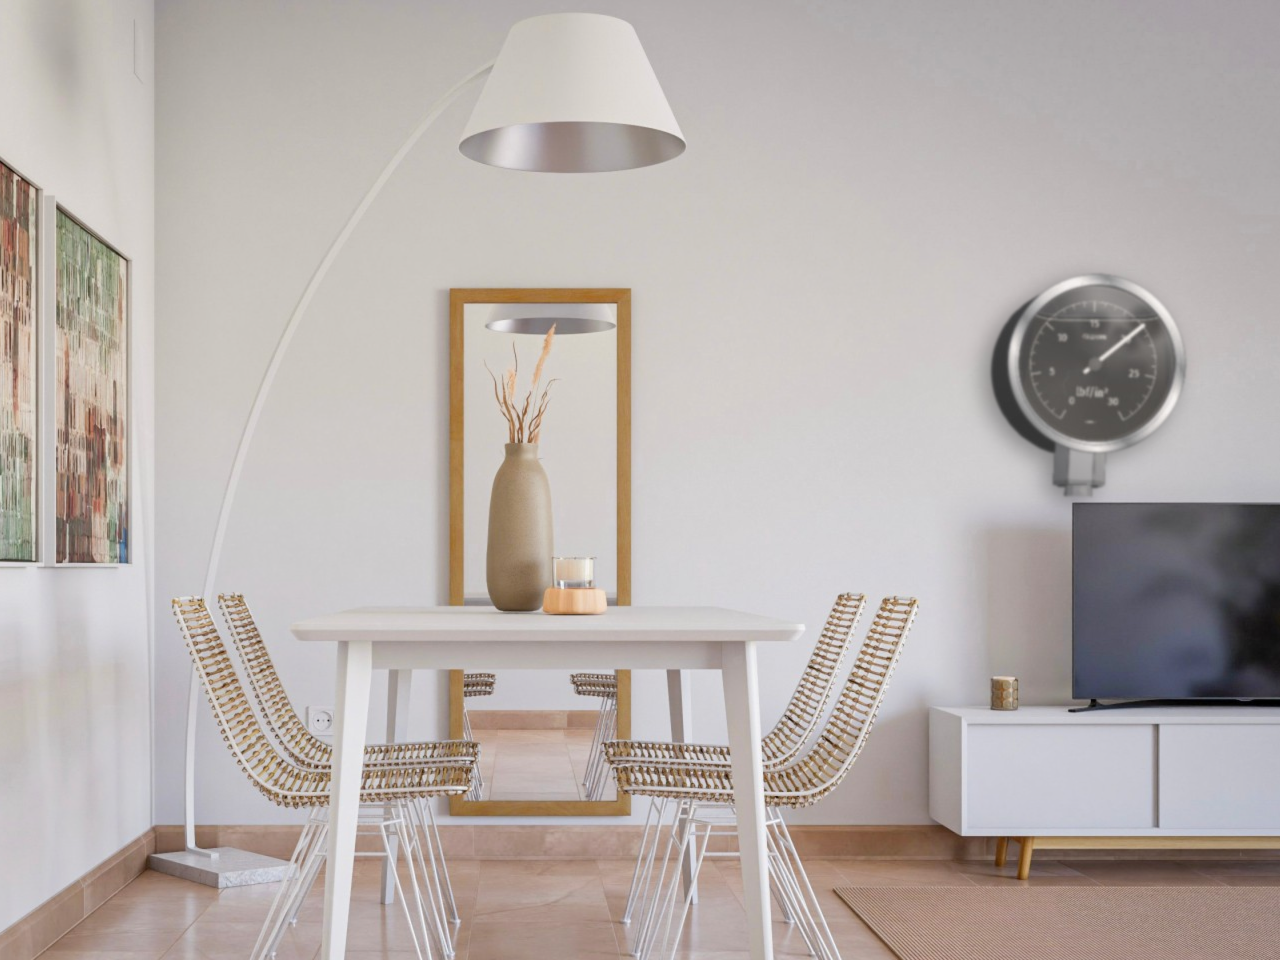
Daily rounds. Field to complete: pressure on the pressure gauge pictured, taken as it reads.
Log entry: 20 psi
